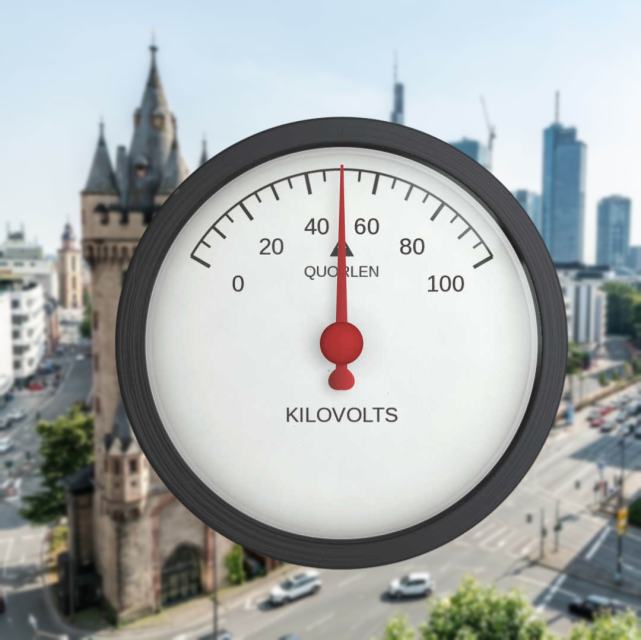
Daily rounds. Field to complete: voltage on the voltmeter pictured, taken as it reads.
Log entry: 50 kV
